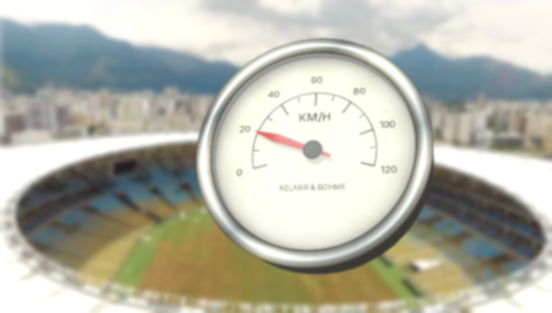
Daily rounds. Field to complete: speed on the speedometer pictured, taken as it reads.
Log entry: 20 km/h
